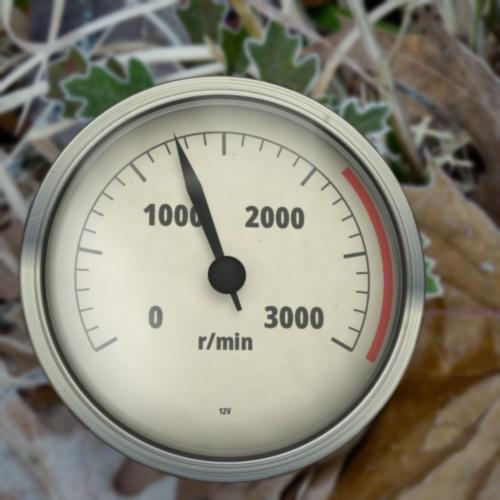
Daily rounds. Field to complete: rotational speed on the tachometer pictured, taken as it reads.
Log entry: 1250 rpm
